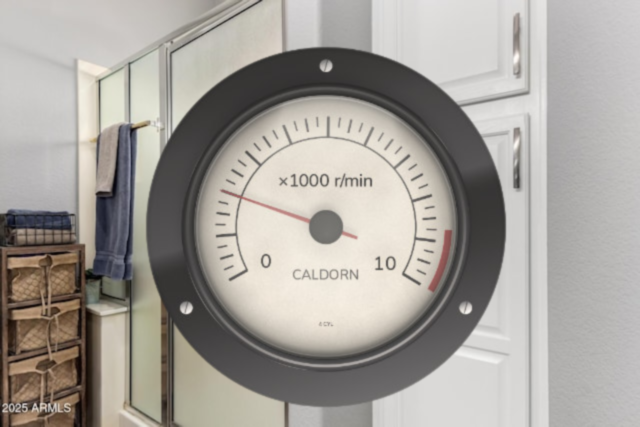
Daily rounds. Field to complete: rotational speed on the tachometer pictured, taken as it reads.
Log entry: 2000 rpm
